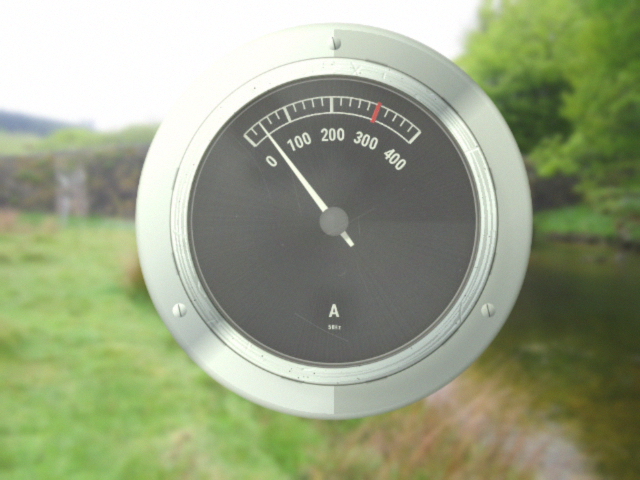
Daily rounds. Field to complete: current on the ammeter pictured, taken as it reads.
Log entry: 40 A
